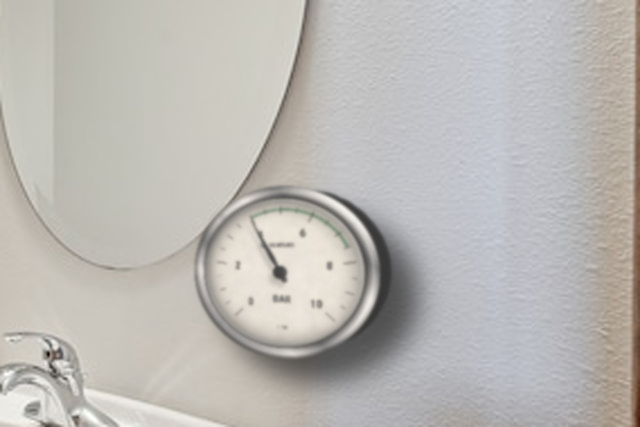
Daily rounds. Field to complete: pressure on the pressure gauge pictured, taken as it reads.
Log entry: 4 bar
